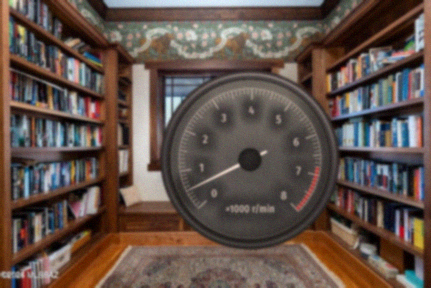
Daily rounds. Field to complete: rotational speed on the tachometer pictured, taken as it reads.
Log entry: 500 rpm
